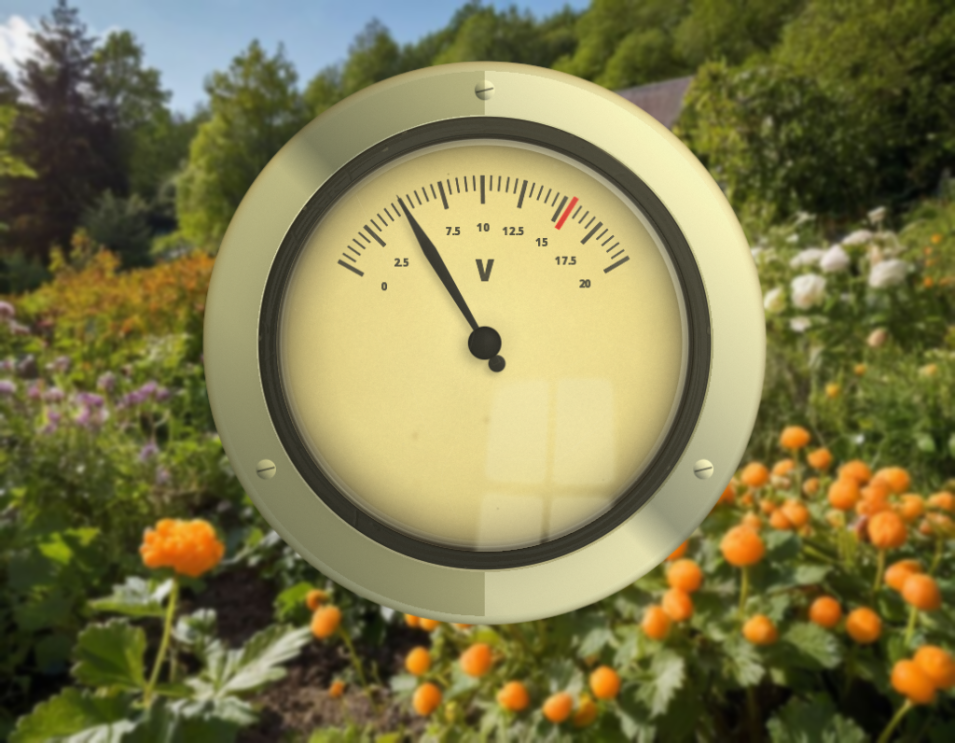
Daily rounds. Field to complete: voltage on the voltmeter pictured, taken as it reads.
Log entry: 5 V
